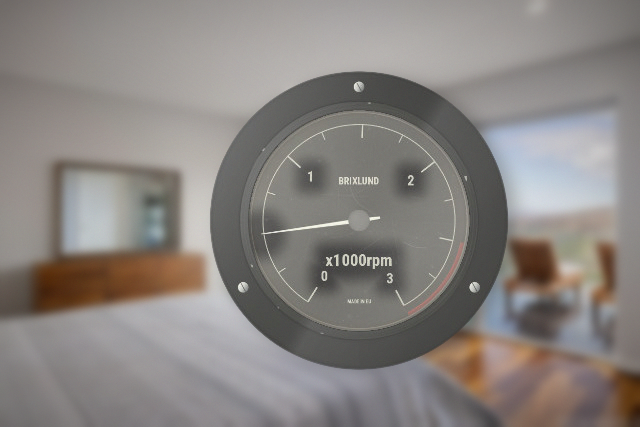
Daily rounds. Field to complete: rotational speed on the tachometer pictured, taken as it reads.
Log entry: 500 rpm
